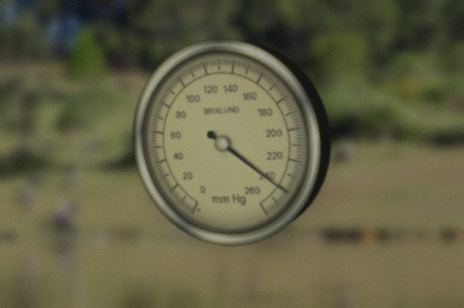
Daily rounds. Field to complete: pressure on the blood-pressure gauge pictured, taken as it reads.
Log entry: 240 mmHg
